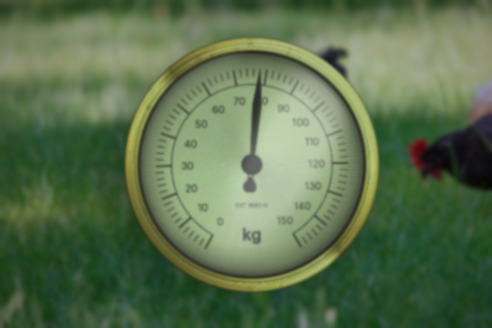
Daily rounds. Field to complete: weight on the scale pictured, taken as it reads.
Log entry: 78 kg
